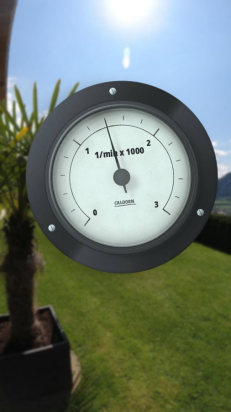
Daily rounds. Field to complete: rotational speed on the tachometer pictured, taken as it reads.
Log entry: 1400 rpm
